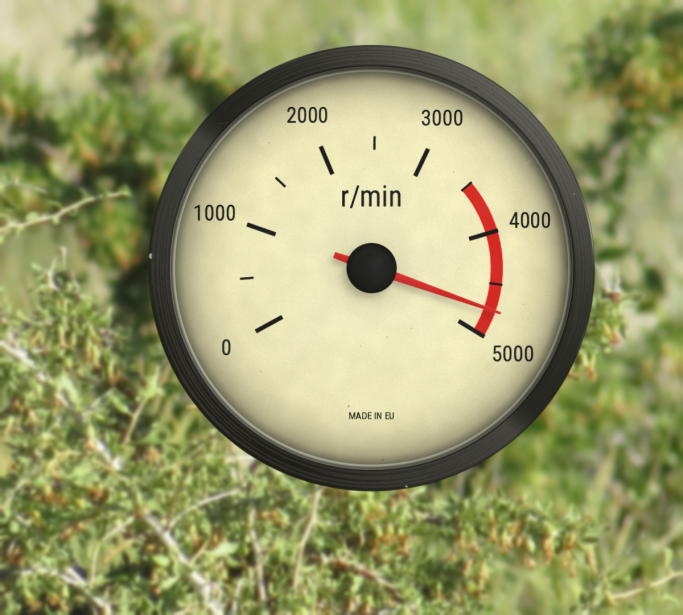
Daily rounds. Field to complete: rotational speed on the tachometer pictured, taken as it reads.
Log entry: 4750 rpm
